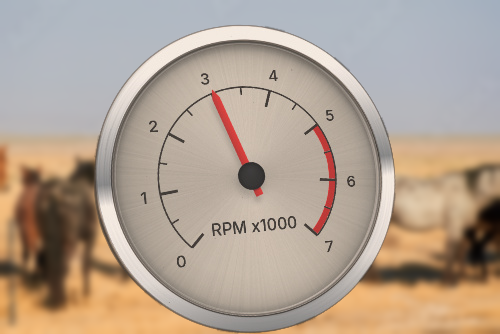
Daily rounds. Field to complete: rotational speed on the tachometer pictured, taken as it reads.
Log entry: 3000 rpm
